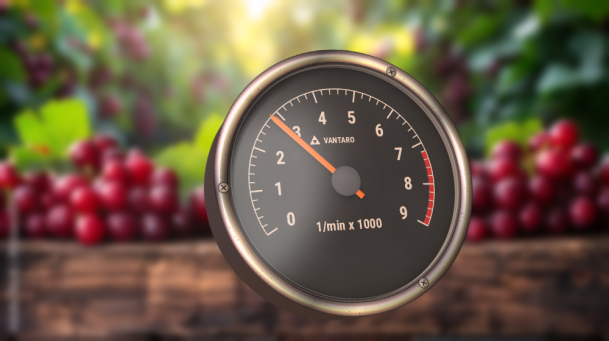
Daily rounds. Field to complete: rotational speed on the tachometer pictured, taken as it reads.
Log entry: 2800 rpm
